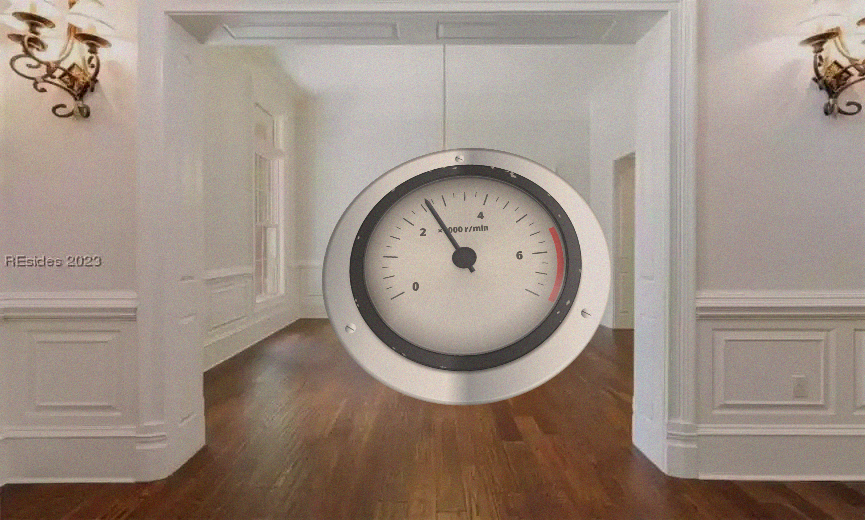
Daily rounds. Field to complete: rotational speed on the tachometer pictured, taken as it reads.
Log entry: 2625 rpm
